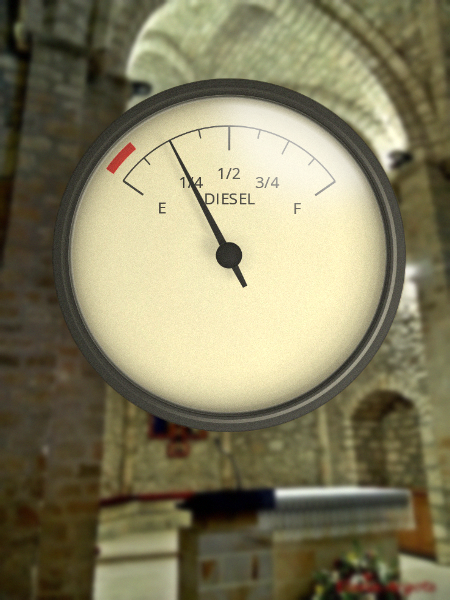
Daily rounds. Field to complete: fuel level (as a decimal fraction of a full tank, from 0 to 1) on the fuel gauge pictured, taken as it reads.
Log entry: 0.25
